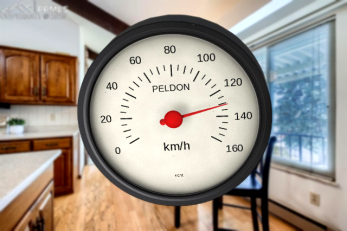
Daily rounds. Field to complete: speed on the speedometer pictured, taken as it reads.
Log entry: 130 km/h
